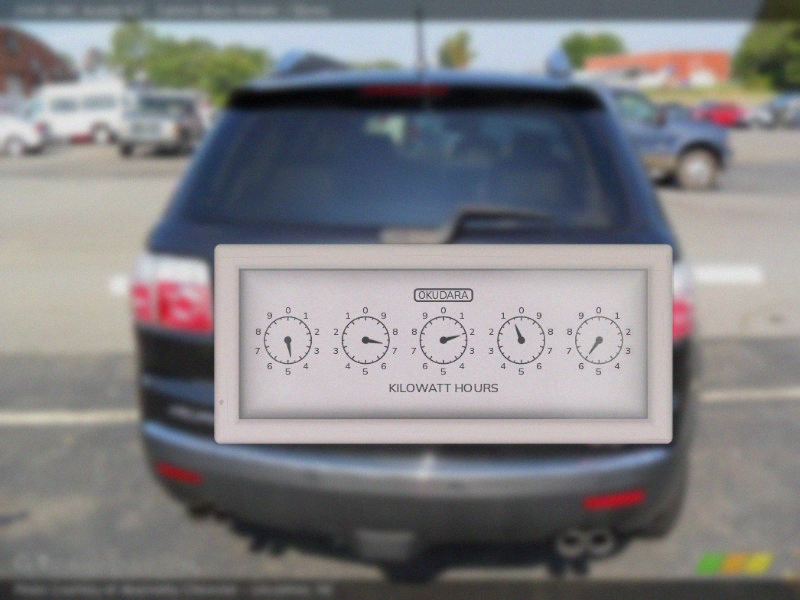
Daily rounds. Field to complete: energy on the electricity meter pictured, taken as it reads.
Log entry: 47206 kWh
